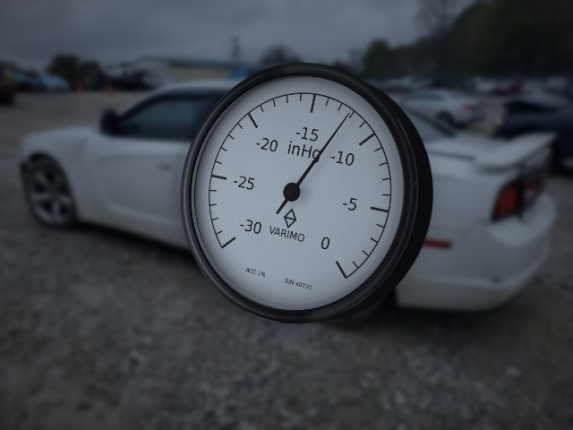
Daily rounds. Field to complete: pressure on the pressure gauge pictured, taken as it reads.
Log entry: -12 inHg
